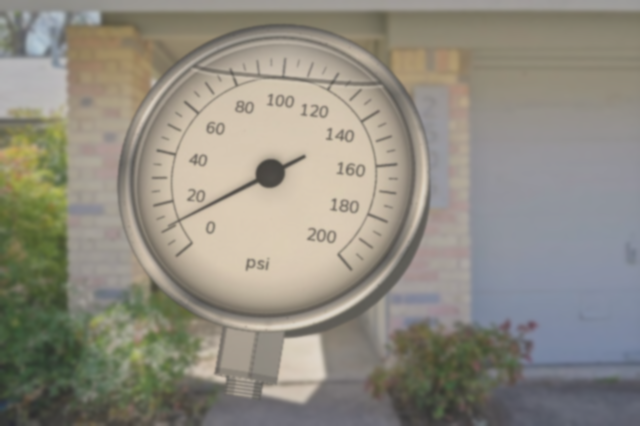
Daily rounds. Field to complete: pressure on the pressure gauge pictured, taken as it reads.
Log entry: 10 psi
